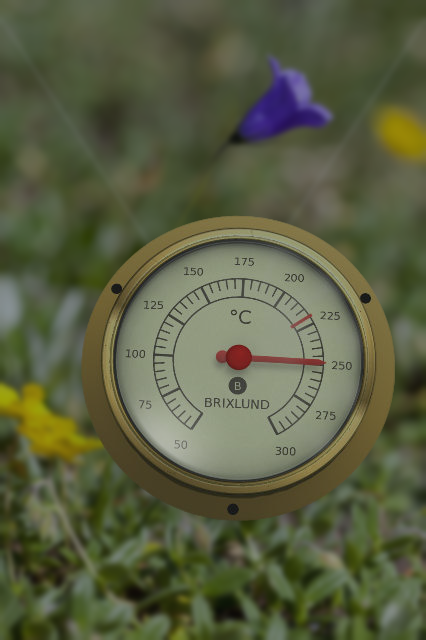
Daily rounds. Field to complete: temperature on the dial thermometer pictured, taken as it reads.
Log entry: 250 °C
